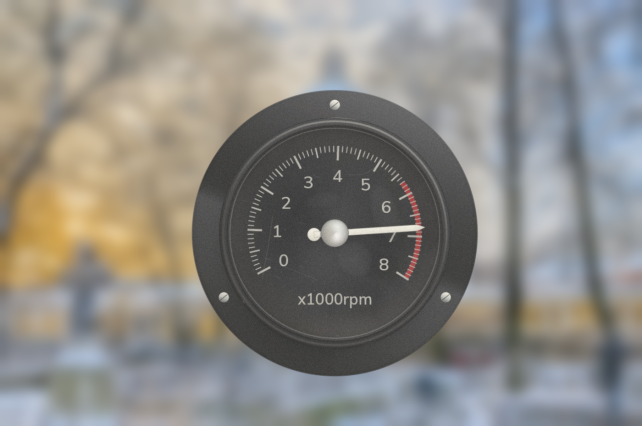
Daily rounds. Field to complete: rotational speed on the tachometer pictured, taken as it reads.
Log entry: 6800 rpm
